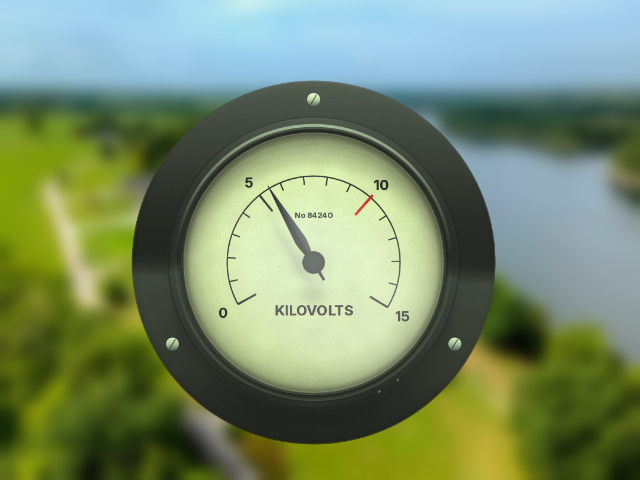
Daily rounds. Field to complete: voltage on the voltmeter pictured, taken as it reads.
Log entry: 5.5 kV
